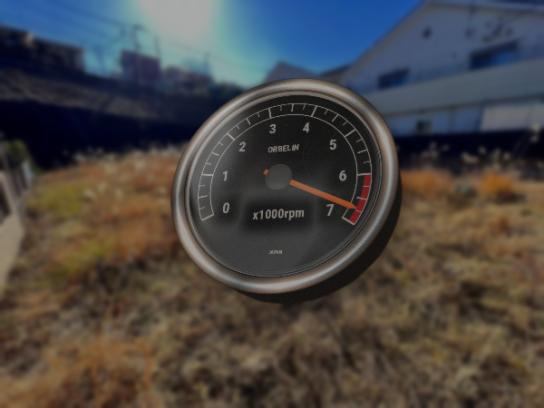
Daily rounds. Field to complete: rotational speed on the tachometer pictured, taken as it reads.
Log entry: 6750 rpm
